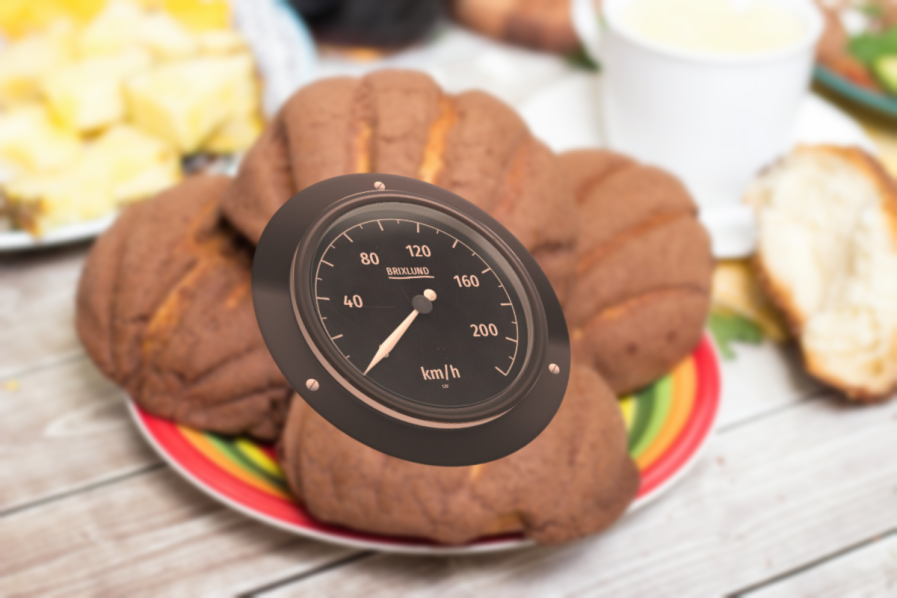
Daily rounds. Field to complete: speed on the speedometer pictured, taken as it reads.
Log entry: 0 km/h
